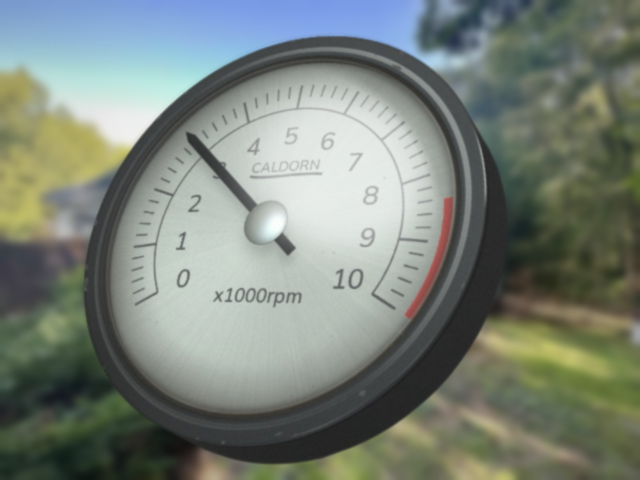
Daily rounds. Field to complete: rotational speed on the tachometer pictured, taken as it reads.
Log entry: 3000 rpm
